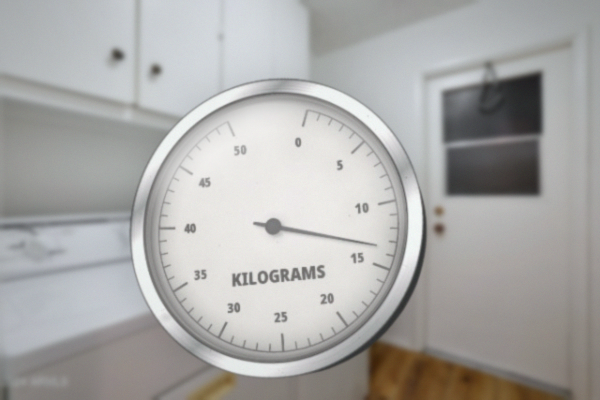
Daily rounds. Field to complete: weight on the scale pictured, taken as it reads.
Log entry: 13.5 kg
